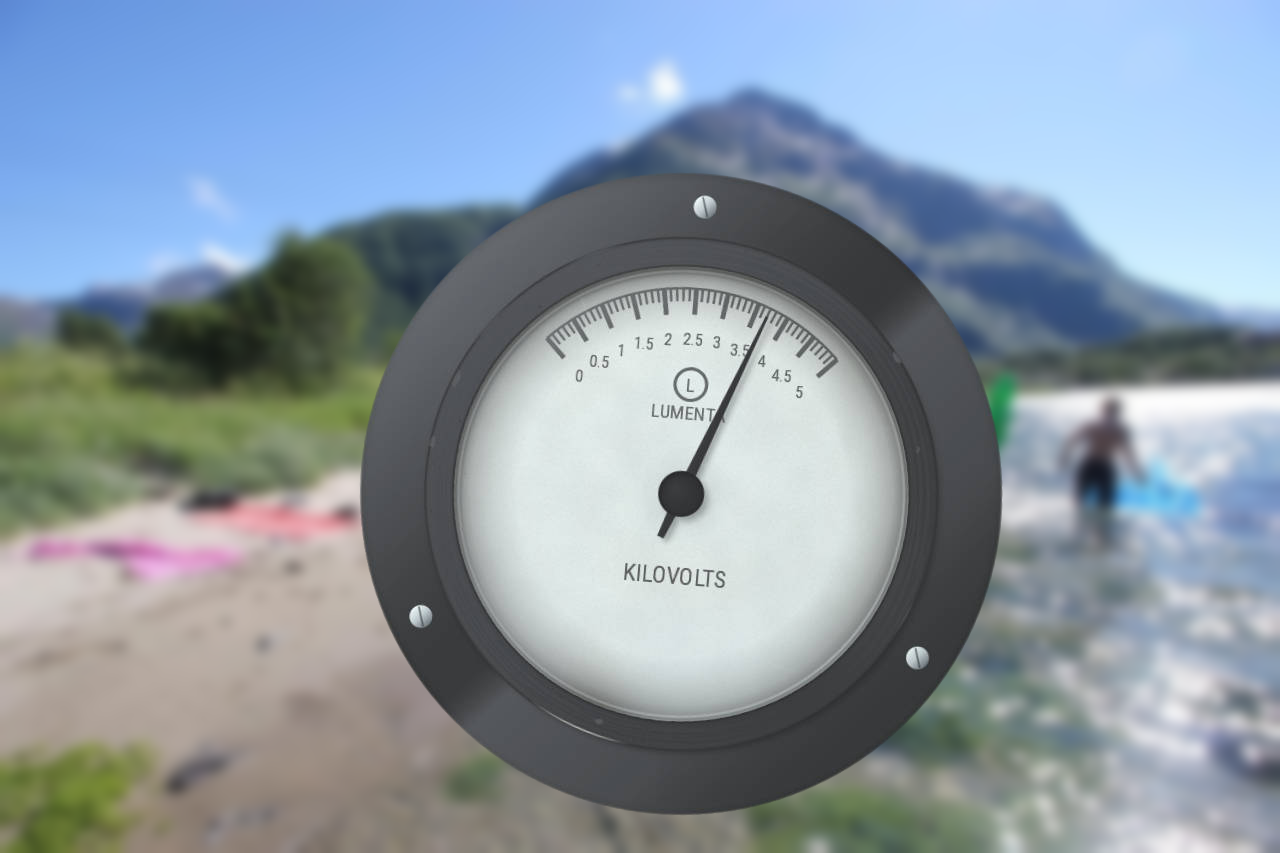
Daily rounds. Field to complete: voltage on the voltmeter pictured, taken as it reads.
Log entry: 3.7 kV
